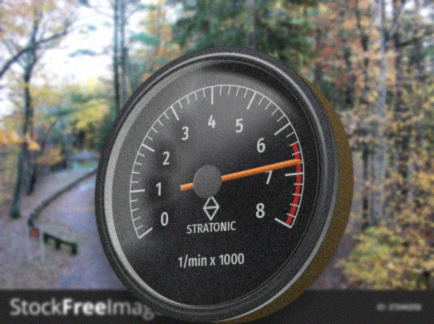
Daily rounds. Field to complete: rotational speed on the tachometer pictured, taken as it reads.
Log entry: 6800 rpm
